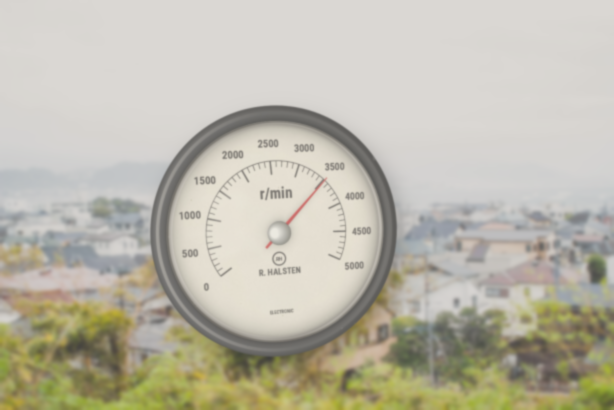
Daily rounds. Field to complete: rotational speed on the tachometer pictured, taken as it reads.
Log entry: 3500 rpm
